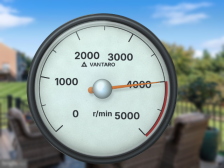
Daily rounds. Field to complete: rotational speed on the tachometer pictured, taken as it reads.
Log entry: 4000 rpm
